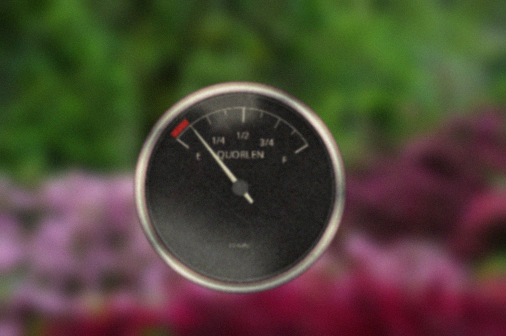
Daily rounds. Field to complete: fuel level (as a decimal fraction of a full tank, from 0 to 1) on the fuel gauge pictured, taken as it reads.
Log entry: 0.125
